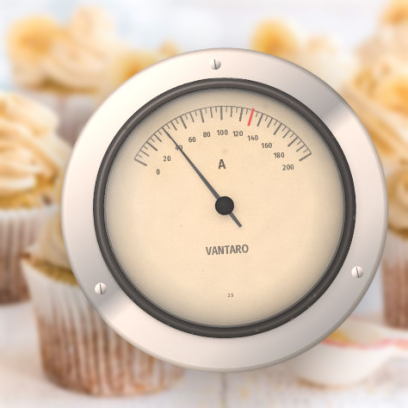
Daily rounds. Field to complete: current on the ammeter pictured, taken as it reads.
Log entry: 40 A
